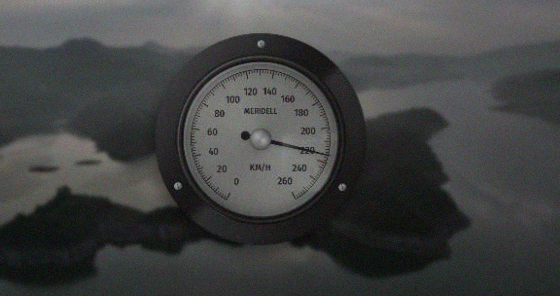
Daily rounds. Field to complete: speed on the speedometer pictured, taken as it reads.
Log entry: 220 km/h
